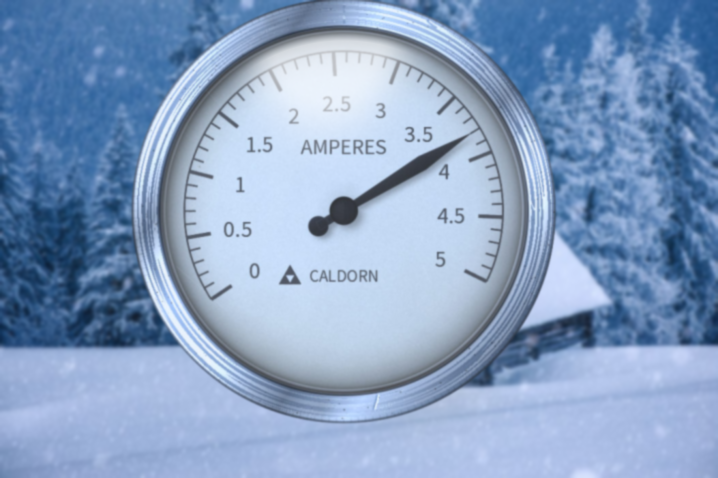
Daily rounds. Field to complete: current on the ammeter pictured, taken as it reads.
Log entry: 3.8 A
